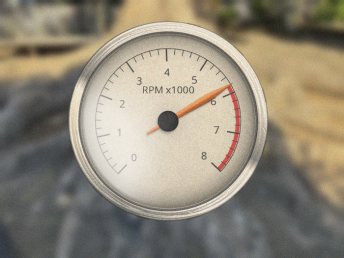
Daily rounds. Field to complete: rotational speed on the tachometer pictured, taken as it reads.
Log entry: 5800 rpm
